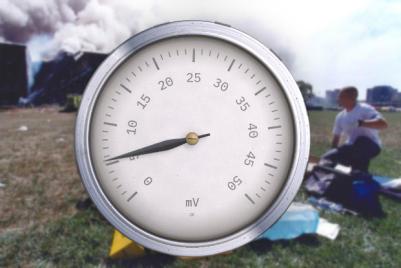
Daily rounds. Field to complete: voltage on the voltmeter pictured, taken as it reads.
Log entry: 5.5 mV
